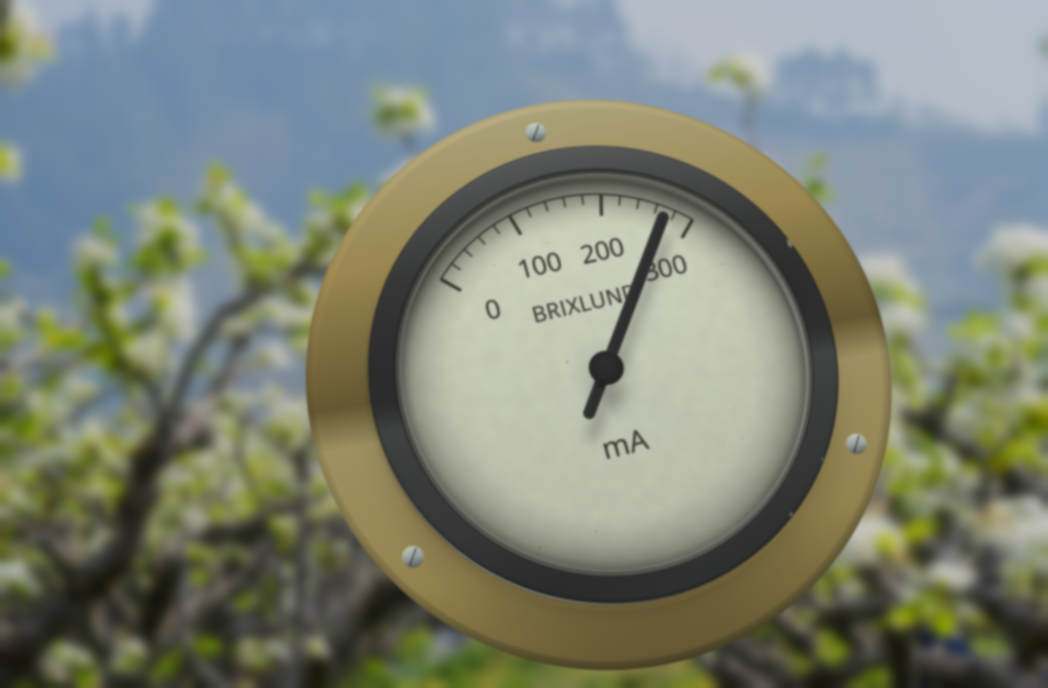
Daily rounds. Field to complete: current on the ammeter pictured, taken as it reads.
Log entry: 270 mA
